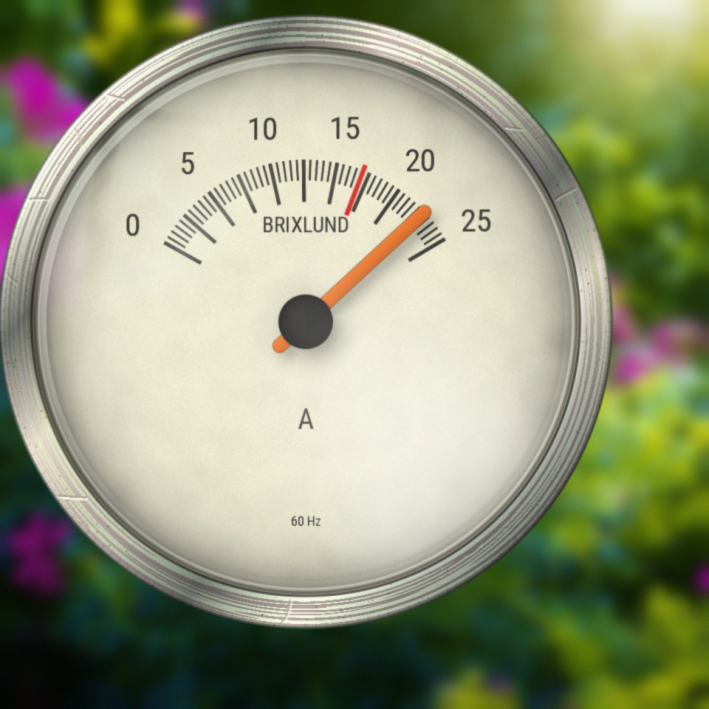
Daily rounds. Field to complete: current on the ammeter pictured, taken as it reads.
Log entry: 22.5 A
